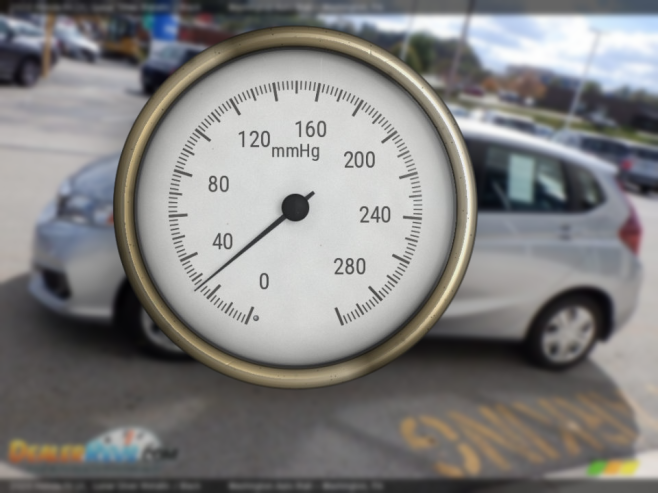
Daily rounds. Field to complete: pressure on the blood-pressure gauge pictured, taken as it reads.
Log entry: 26 mmHg
